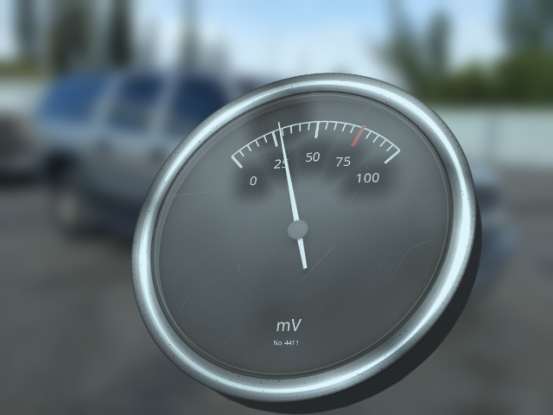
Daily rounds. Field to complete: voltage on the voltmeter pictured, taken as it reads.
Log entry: 30 mV
